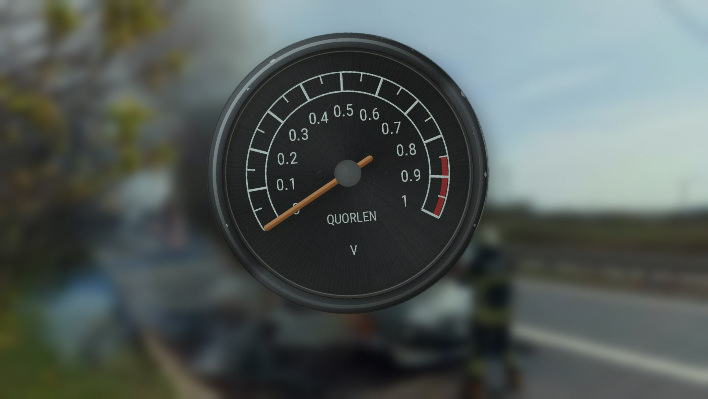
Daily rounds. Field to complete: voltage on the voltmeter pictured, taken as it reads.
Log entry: 0 V
